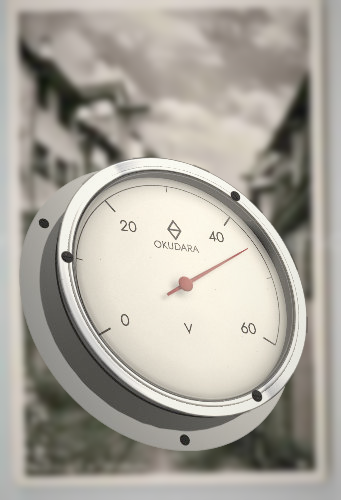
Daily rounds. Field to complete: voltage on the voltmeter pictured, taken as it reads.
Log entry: 45 V
